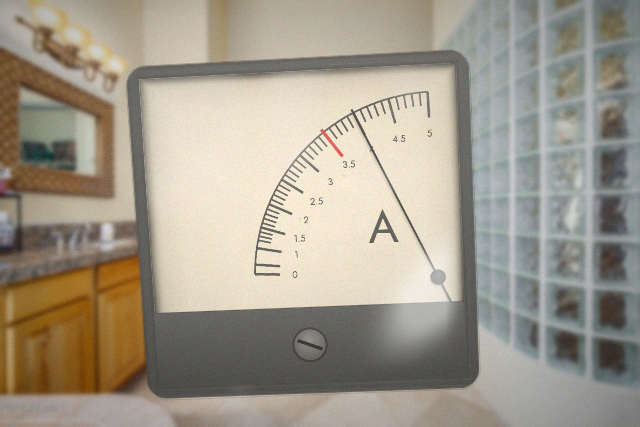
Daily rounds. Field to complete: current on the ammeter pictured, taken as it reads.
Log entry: 4 A
